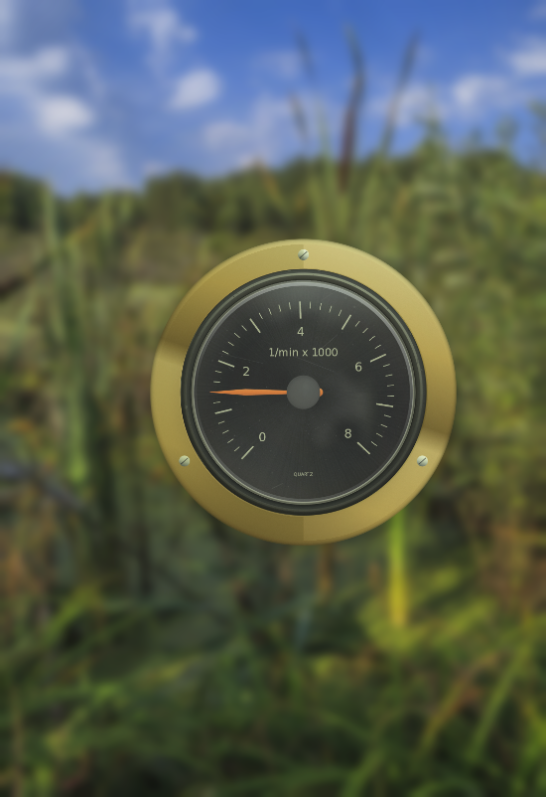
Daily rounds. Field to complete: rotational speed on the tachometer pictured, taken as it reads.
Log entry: 1400 rpm
